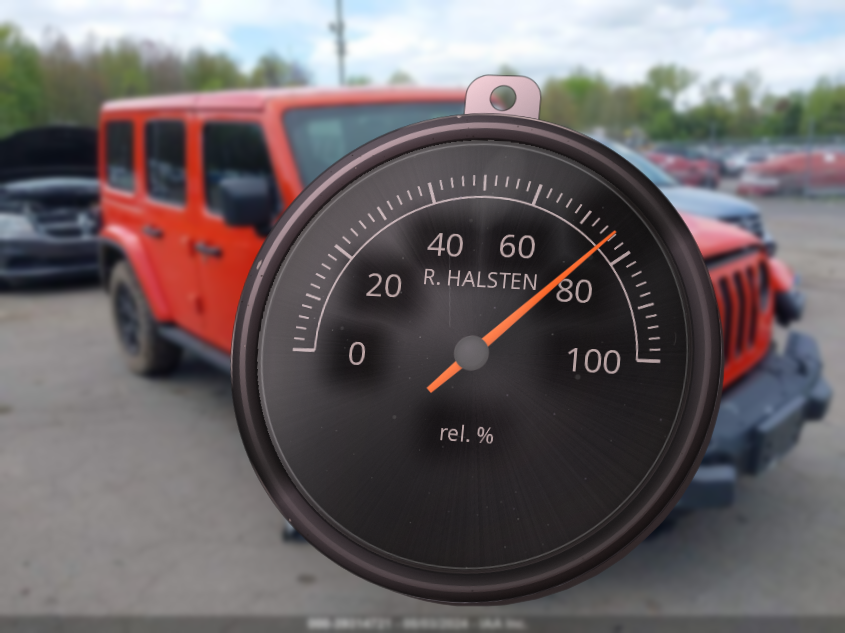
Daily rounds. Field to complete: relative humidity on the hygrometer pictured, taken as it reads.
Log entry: 76 %
